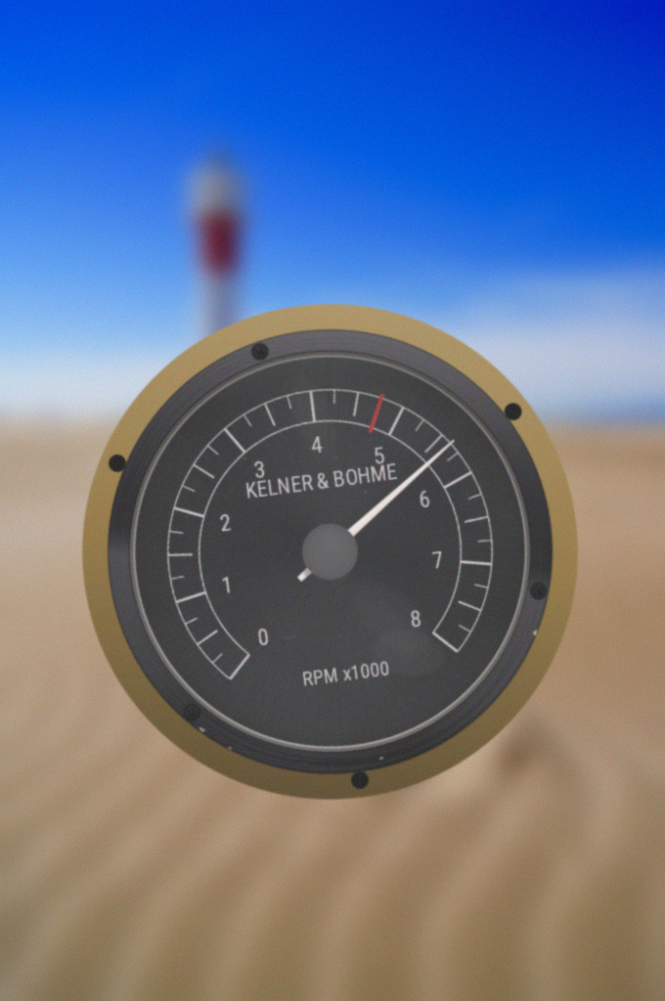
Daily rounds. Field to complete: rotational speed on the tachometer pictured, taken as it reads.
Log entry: 5625 rpm
